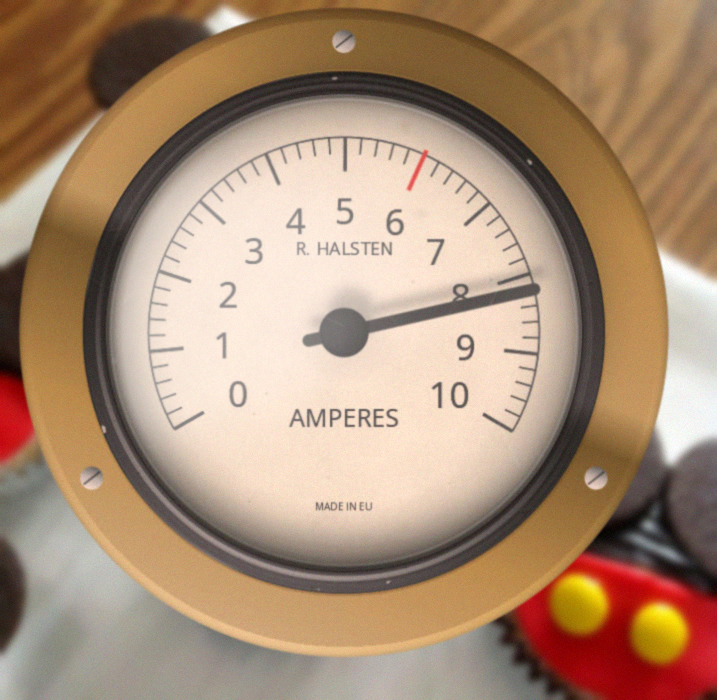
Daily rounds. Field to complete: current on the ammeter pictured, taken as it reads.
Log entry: 8.2 A
